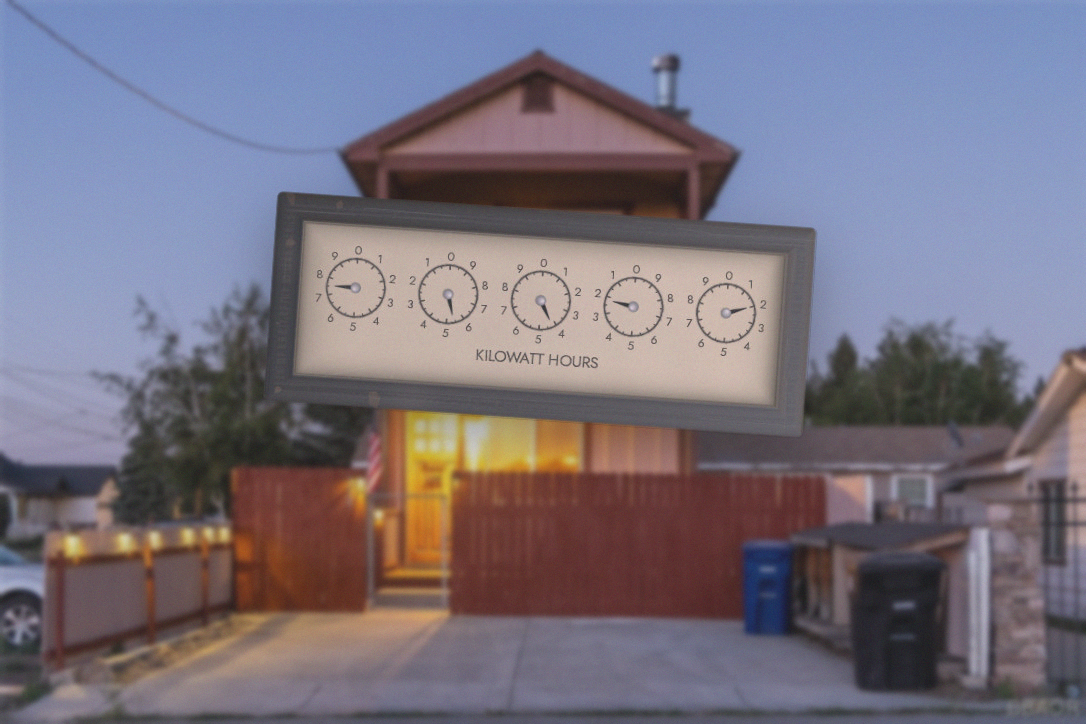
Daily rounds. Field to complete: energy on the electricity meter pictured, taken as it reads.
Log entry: 75422 kWh
